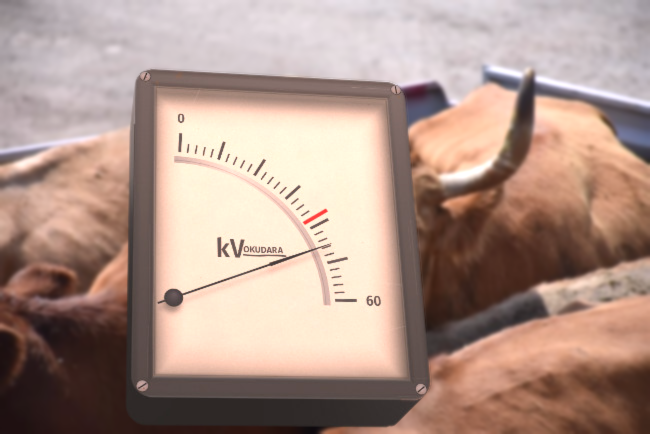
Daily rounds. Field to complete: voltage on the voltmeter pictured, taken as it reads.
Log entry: 46 kV
